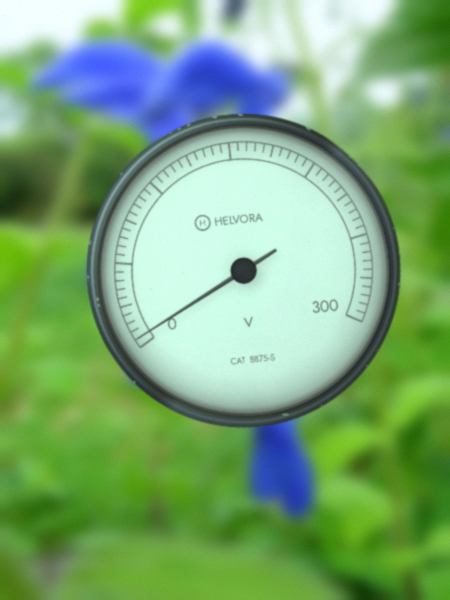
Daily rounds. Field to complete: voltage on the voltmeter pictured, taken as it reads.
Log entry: 5 V
